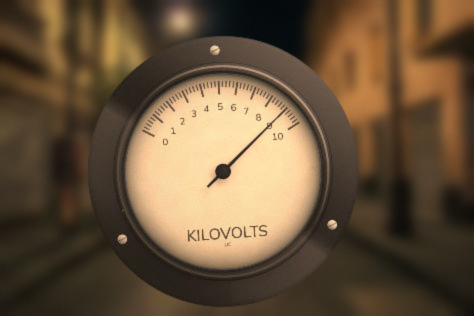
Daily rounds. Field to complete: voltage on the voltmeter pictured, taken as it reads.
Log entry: 9 kV
